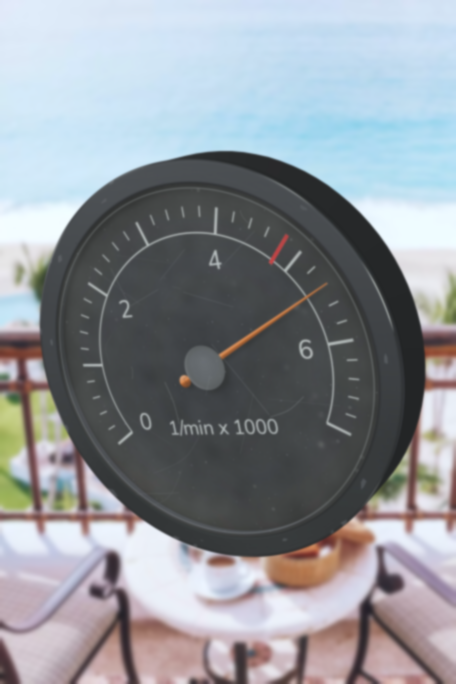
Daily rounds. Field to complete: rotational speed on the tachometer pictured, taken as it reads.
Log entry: 5400 rpm
